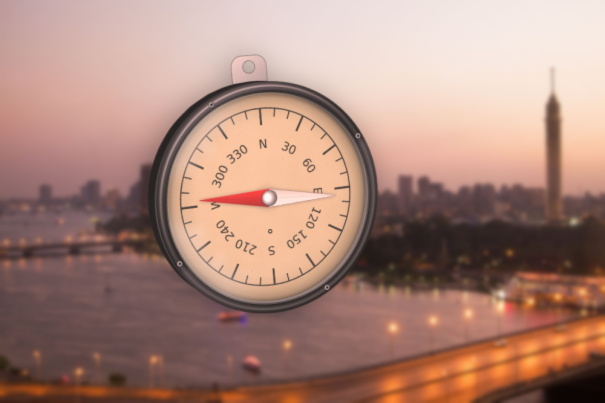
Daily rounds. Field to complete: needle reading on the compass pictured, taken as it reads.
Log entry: 275 °
